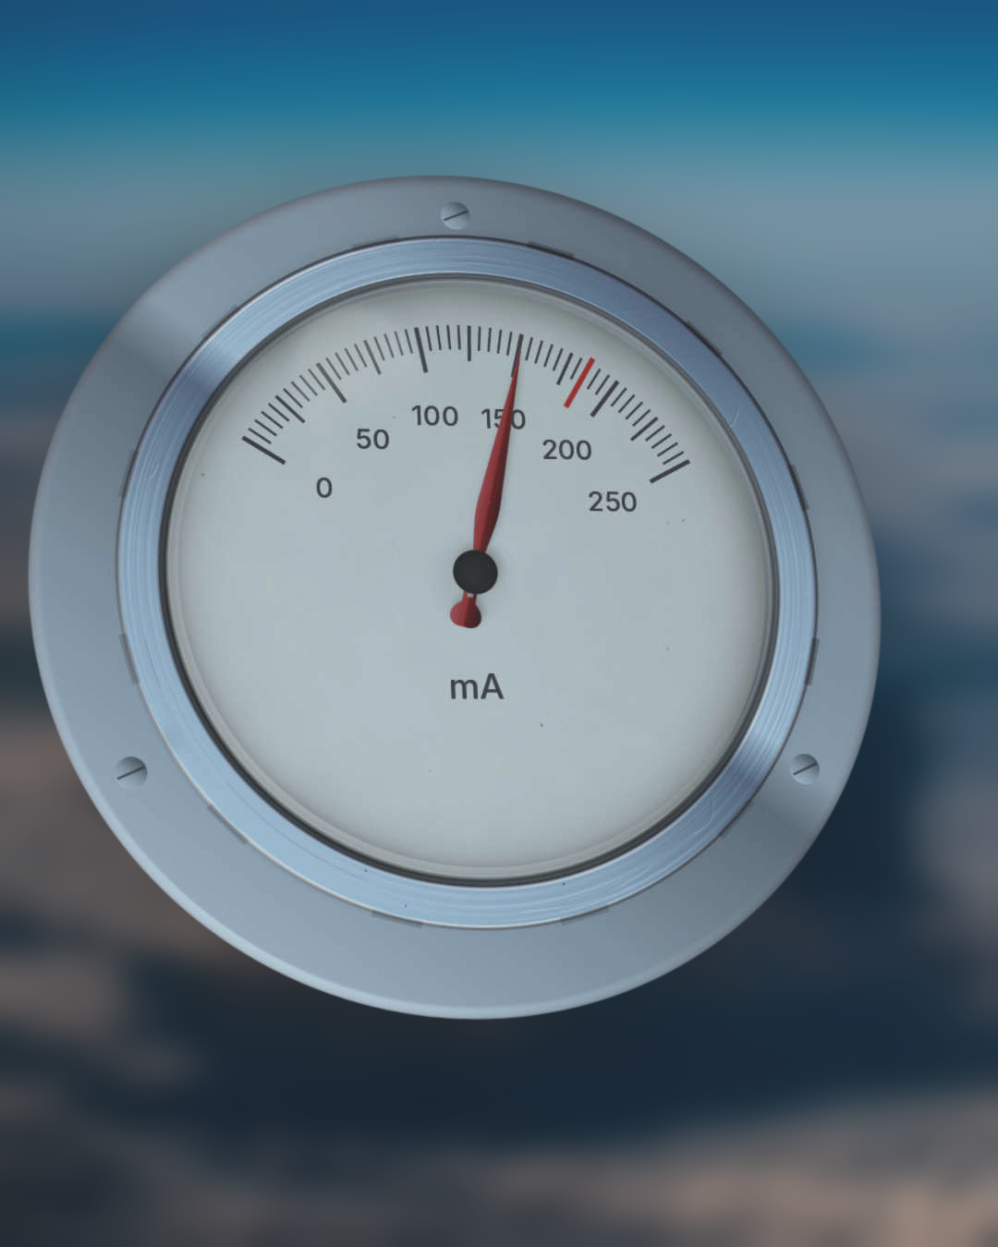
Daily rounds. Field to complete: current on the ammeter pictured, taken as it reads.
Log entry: 150 mA
